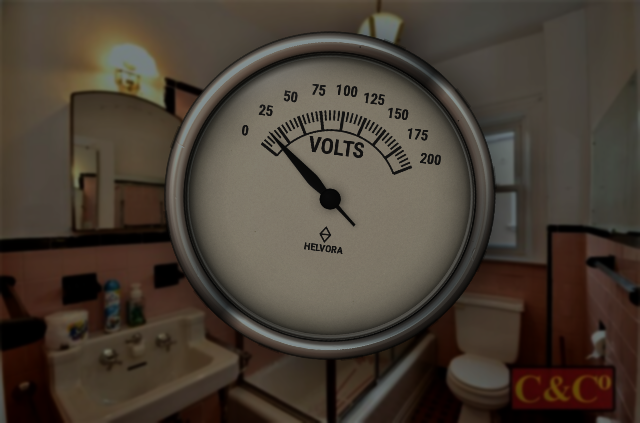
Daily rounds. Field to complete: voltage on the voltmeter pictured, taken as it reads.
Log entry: 15 V
